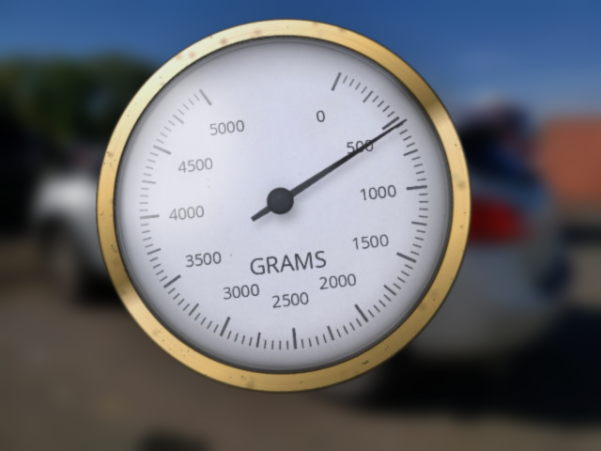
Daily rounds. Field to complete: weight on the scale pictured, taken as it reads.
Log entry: 550 g
